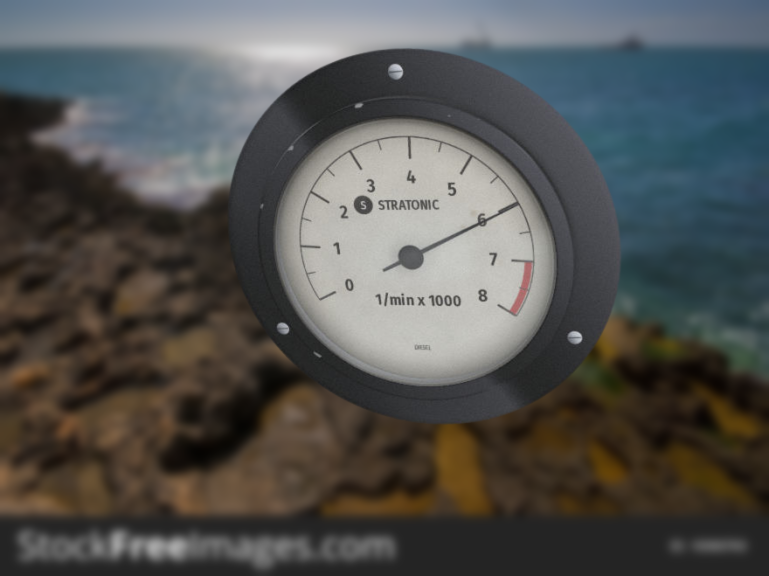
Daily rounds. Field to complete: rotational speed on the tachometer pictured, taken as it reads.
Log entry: 6000 rpm
